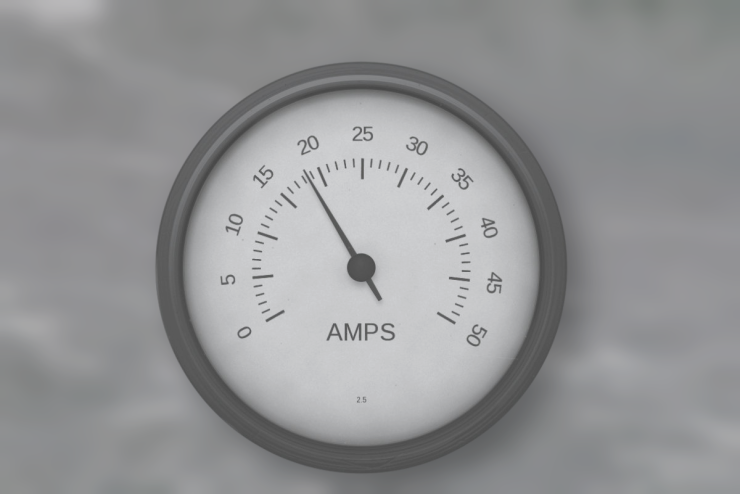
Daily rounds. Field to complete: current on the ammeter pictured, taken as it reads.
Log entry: 18.5 A
